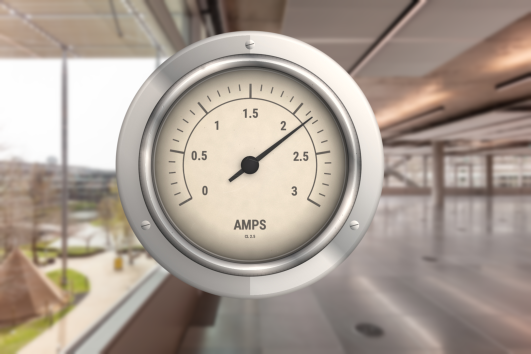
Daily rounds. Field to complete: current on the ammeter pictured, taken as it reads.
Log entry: 2.15 A
